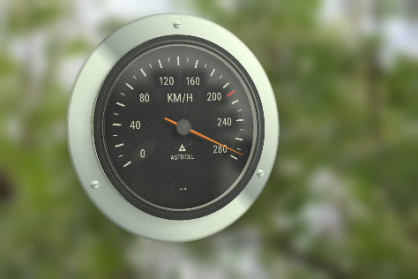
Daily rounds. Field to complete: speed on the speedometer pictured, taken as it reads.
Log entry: 275 km/h
